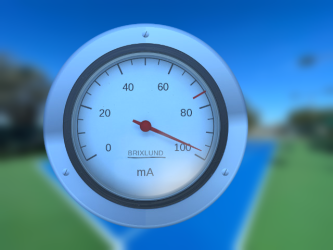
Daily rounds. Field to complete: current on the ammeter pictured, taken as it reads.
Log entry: 97.5 mA
